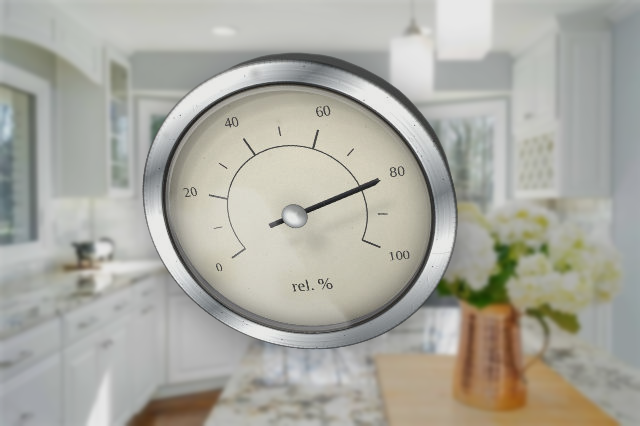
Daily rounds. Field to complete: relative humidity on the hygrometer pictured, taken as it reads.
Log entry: 80 %
